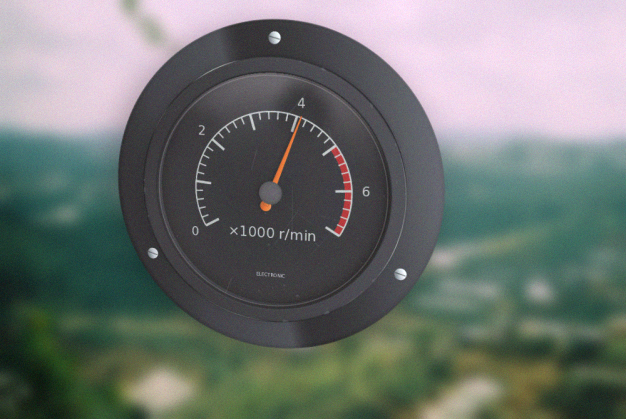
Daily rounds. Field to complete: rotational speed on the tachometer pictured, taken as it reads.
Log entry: 4100 rpm
